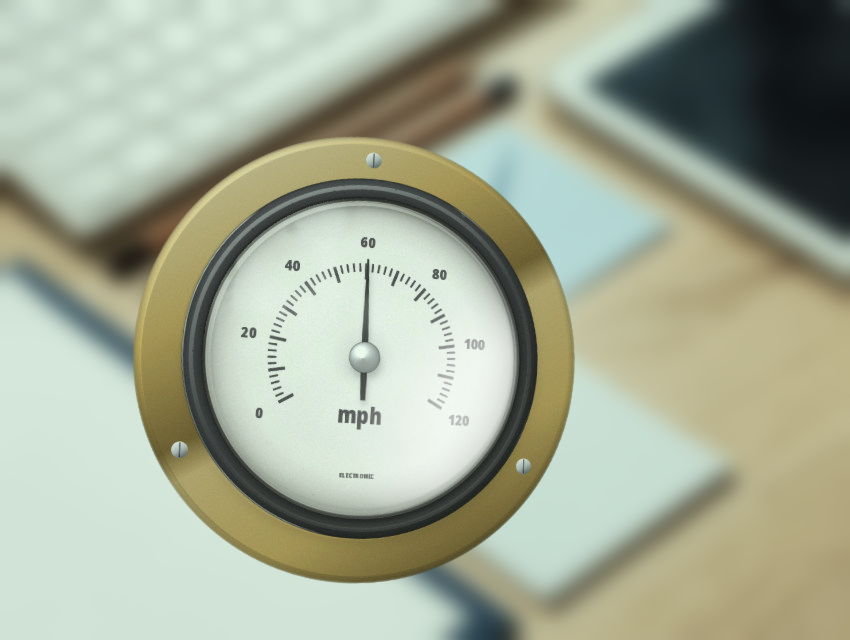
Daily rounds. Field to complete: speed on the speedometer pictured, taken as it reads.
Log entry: 60 mph
